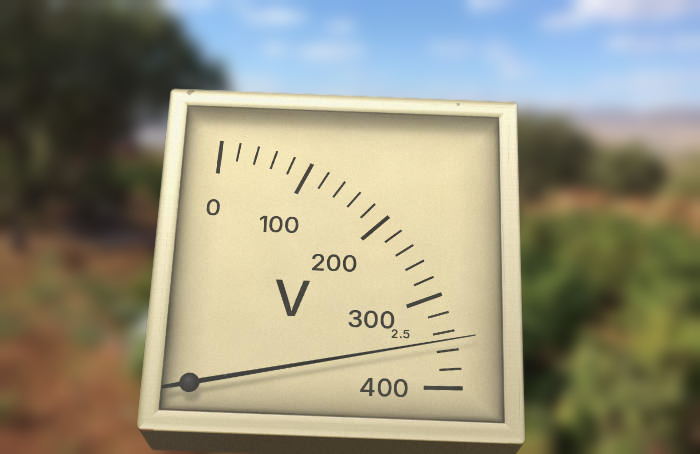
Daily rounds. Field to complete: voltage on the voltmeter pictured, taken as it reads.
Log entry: 350 V
